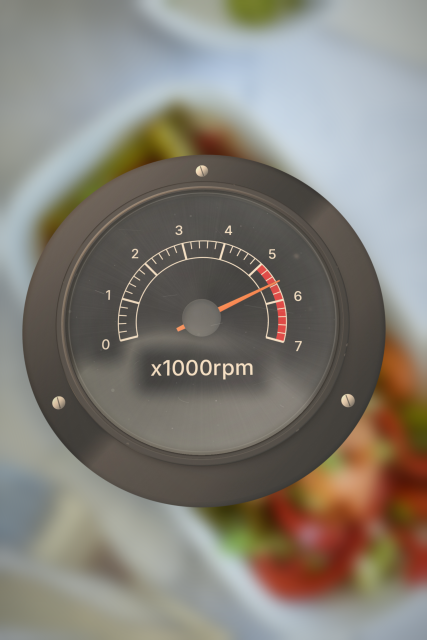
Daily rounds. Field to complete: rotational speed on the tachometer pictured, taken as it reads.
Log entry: 5600 rpm
